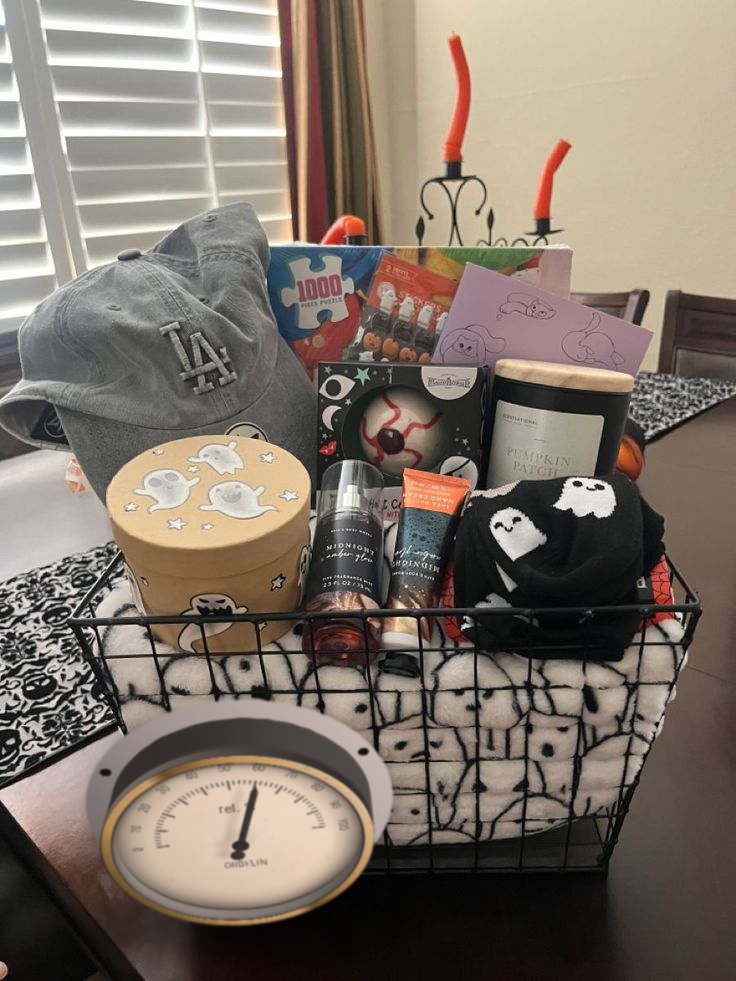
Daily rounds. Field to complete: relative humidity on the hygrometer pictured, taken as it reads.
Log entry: 60 %
